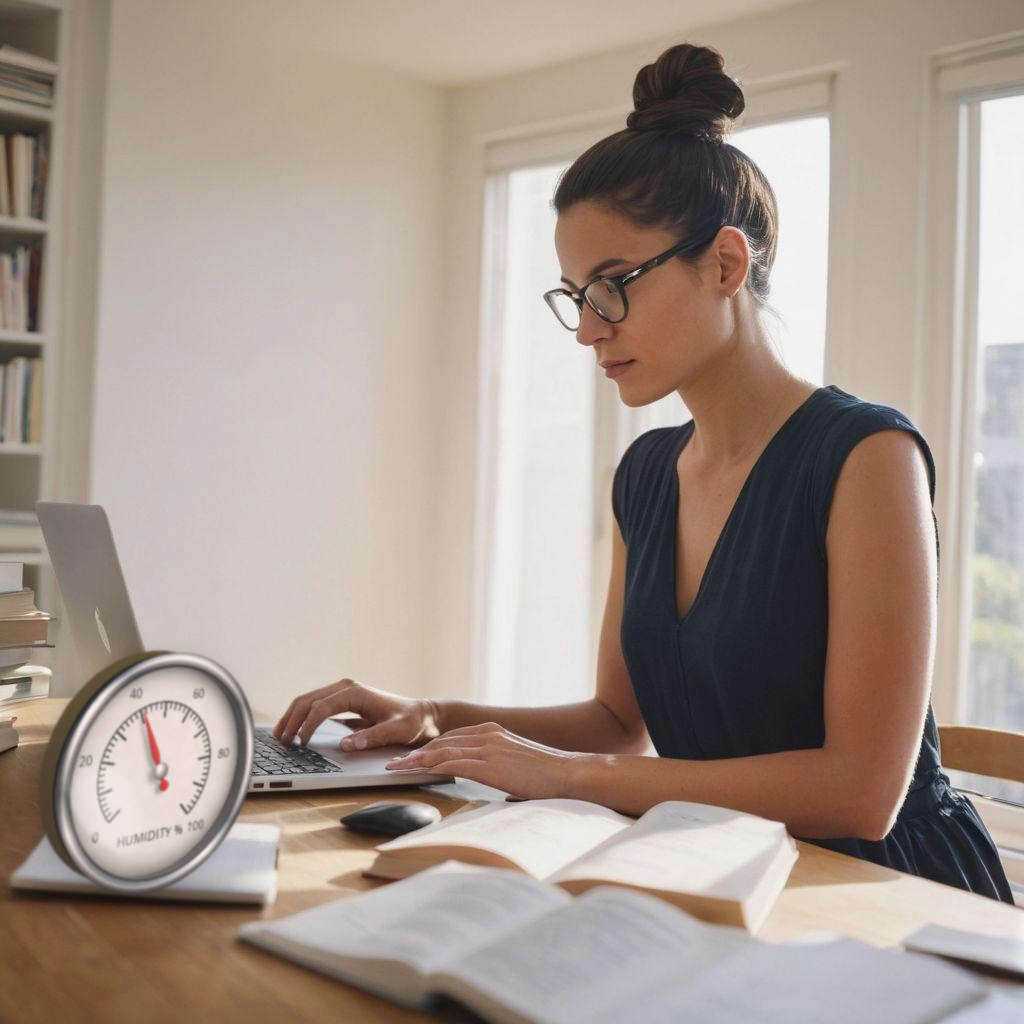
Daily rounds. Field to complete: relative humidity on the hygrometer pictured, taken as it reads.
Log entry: 40 %
